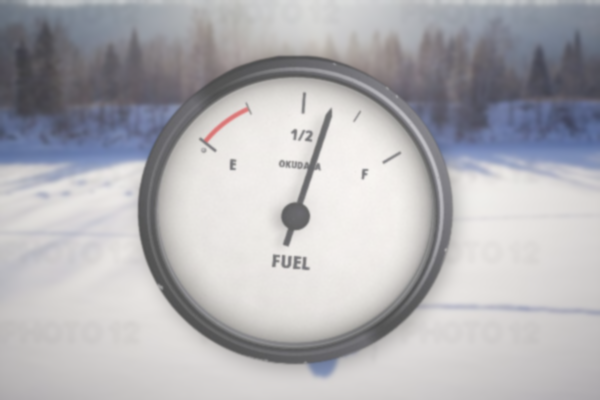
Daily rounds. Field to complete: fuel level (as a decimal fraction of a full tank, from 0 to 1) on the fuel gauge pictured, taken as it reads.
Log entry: 0.625
